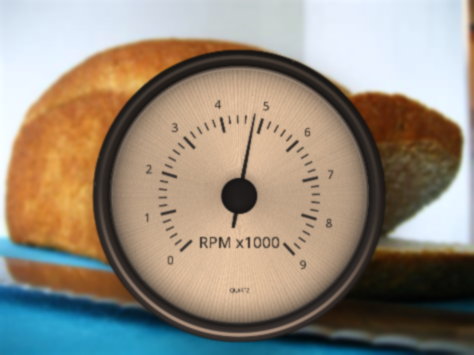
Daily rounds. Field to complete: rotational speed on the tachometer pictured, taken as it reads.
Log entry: 4800 rpm
